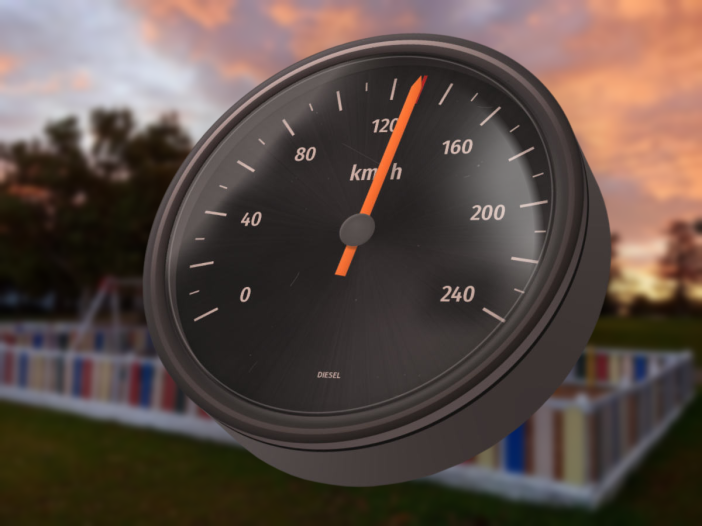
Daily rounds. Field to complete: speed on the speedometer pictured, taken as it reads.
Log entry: 130 km/h
